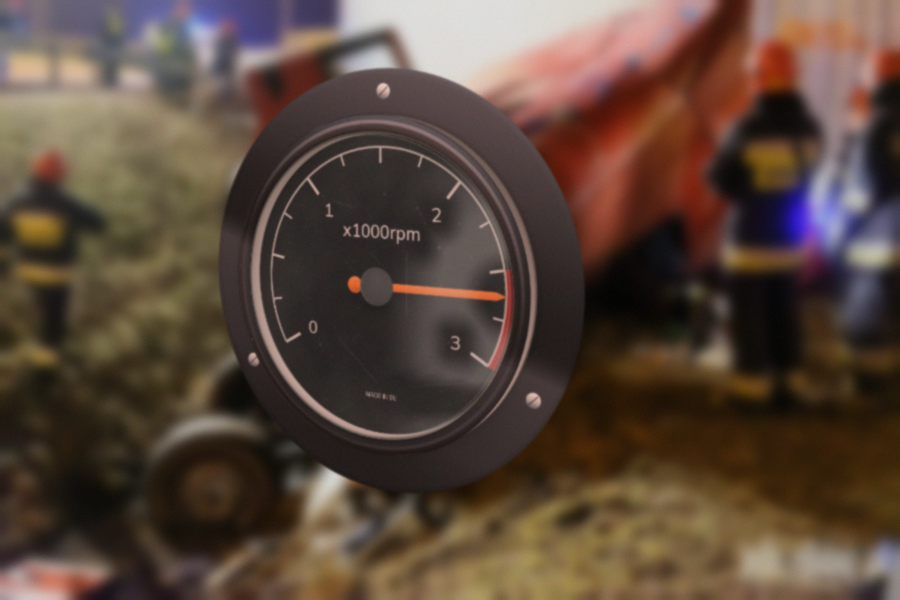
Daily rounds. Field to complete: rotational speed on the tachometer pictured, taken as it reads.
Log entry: 2625 rpm
